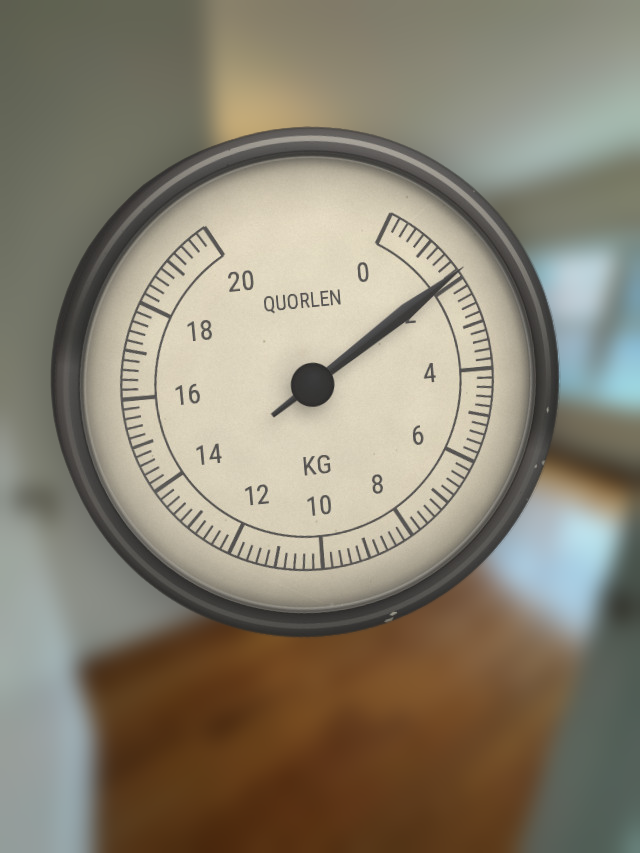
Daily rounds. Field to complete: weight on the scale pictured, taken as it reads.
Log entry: 1.8 kg
